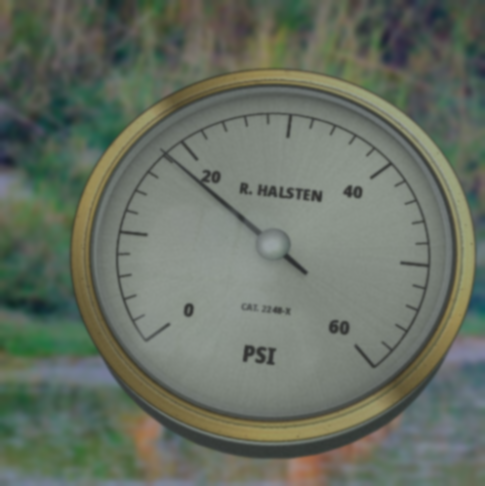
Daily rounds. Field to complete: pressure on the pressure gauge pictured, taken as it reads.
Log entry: 18 psi
